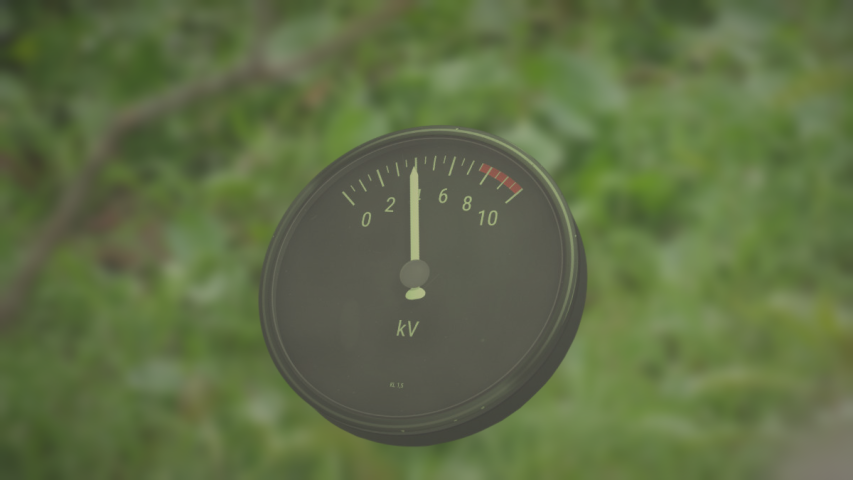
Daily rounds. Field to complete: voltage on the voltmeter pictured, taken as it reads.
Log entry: 4 kV
